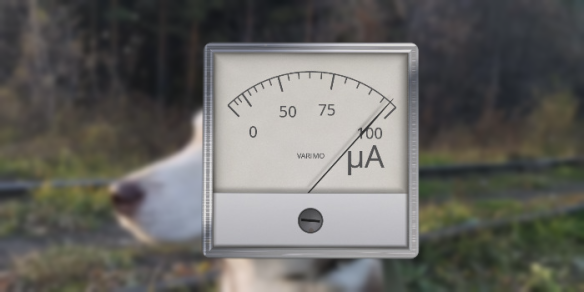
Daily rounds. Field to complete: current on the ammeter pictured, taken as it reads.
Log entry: 97.5 µA
